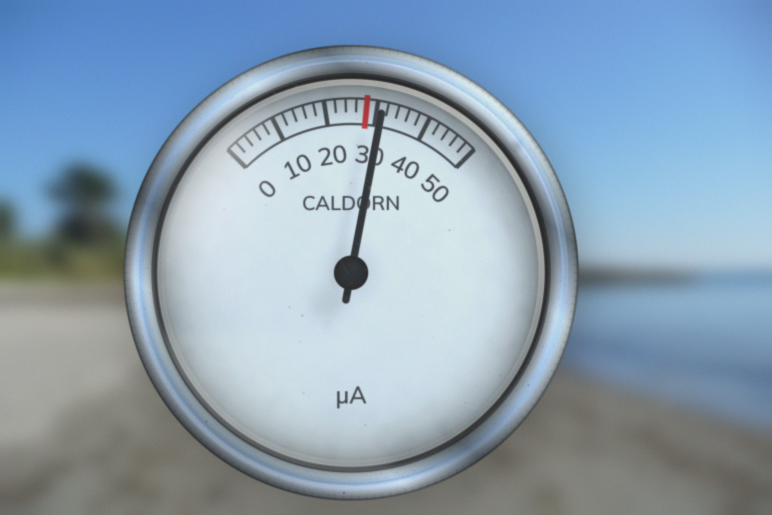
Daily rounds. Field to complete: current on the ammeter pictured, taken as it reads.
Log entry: 31 µA
